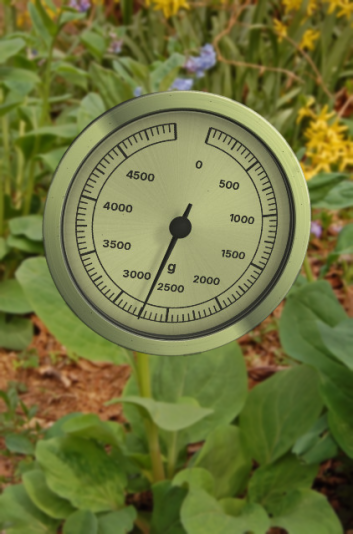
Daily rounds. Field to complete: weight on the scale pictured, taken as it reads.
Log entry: 2750 g
